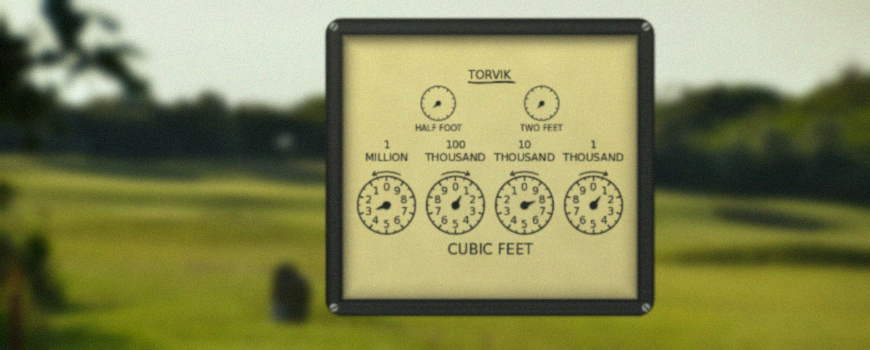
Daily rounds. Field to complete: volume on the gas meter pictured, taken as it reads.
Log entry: 308100 ft³
